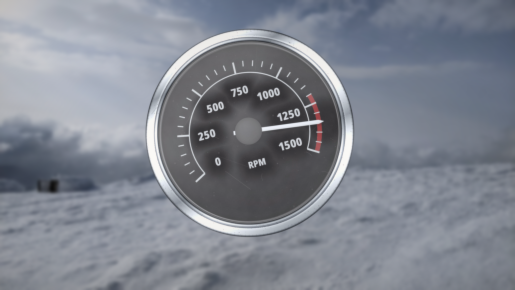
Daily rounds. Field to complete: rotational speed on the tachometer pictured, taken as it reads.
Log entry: 1350 rpm
